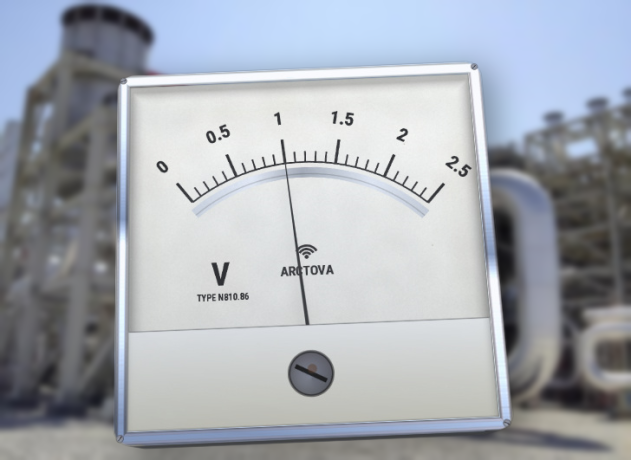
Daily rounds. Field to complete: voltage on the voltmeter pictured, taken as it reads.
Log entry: 1 V
